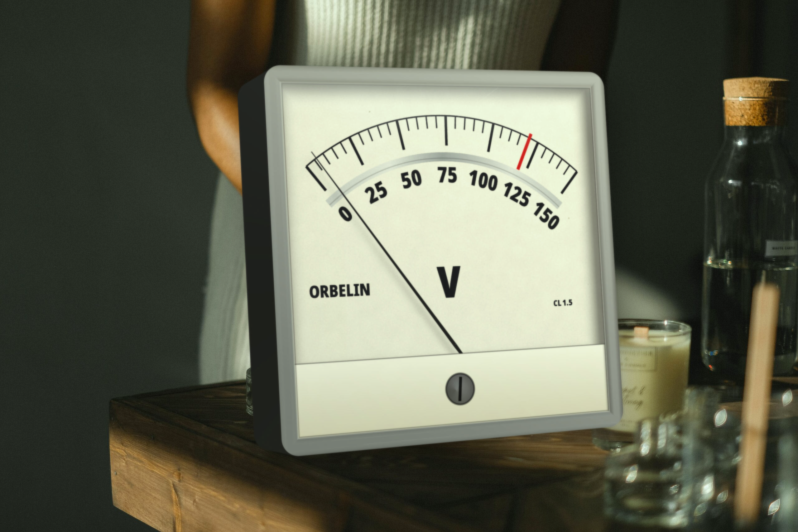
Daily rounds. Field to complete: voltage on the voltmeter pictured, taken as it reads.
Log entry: 5 V
